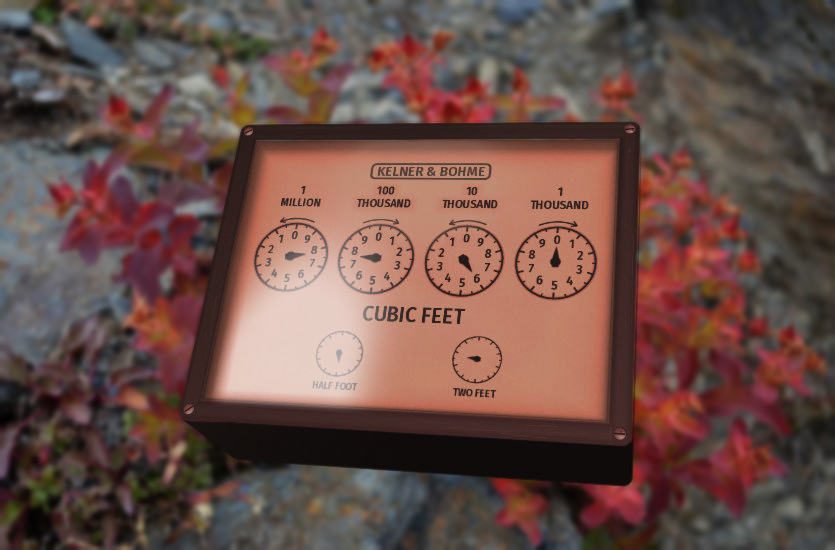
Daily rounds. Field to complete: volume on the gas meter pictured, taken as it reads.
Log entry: 776000 ft³
